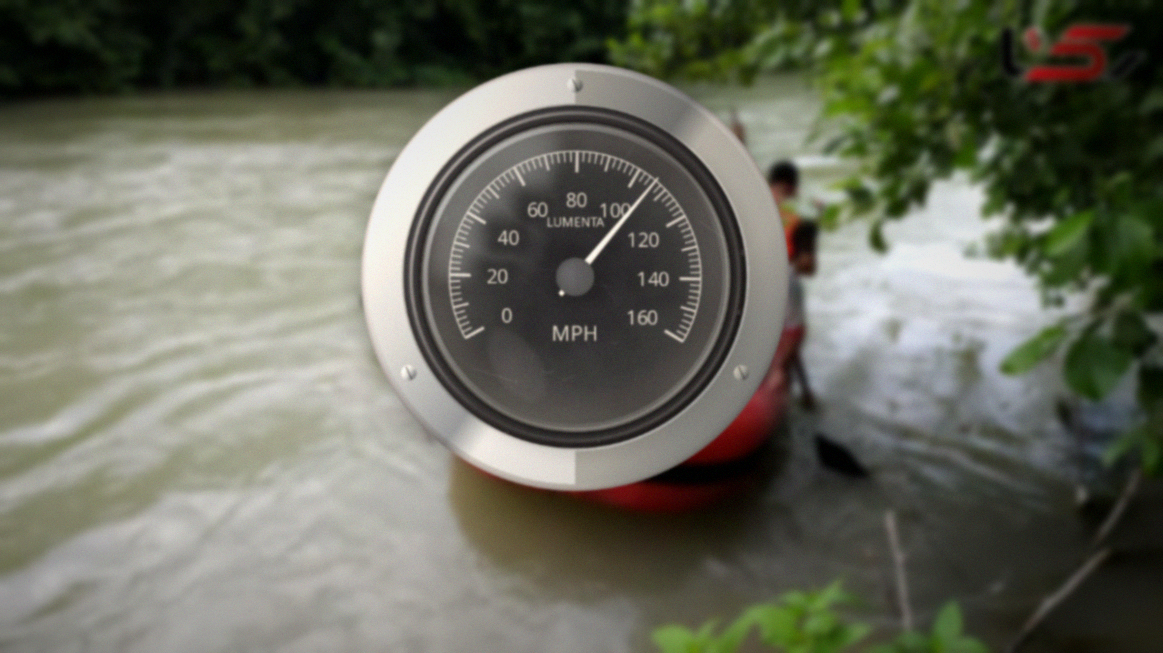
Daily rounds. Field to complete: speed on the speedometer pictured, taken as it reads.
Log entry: 106 mph
